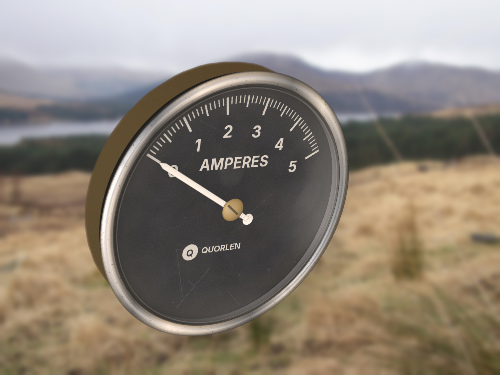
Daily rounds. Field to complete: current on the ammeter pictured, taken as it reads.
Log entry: 0 A
